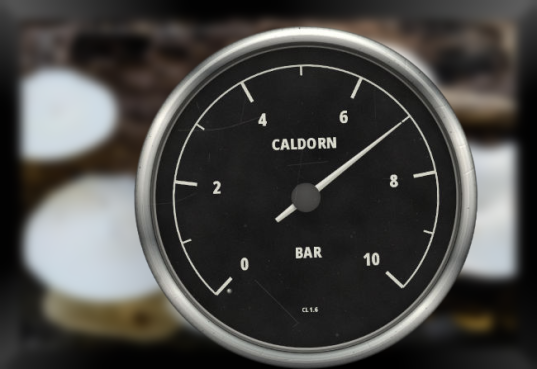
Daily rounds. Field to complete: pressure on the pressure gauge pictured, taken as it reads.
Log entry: 7 bar
